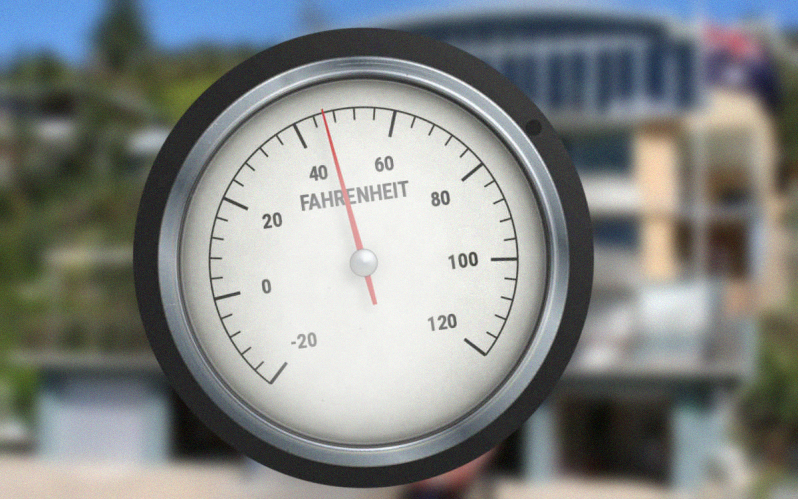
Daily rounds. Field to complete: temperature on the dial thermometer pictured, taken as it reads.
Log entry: 46 °F
